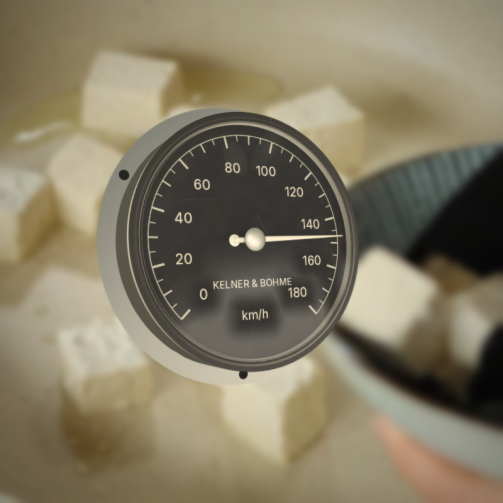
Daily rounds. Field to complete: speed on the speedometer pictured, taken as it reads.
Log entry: 147.5 km/h
